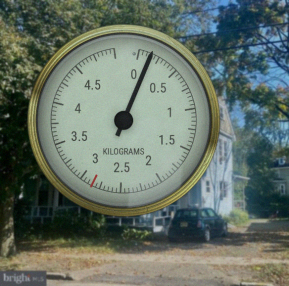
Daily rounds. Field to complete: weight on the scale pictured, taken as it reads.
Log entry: 0.15 kg
